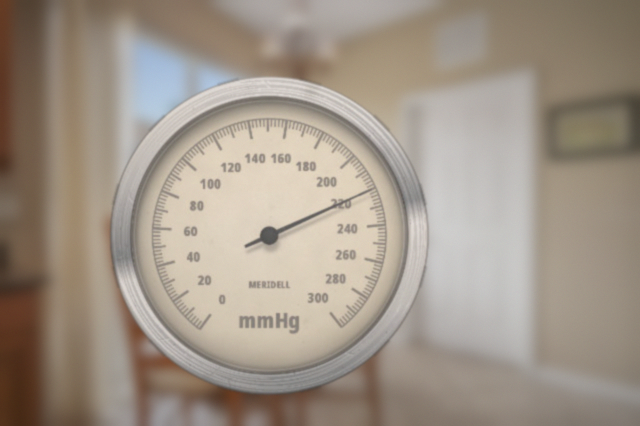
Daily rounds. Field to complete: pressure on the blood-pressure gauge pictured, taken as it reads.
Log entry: 220 mmHg
